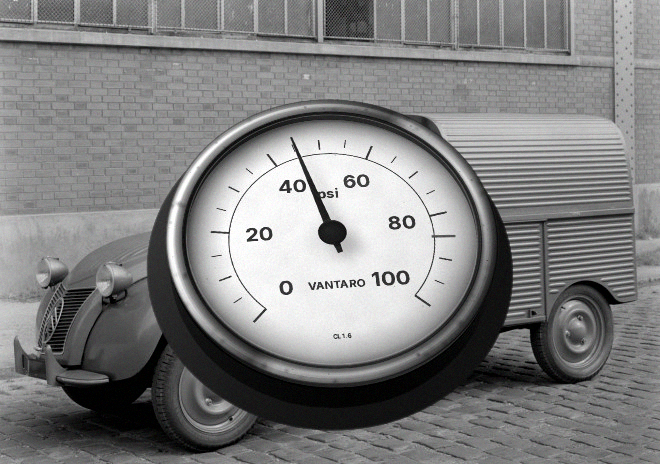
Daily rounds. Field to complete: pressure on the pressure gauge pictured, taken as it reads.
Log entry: 45 psi
